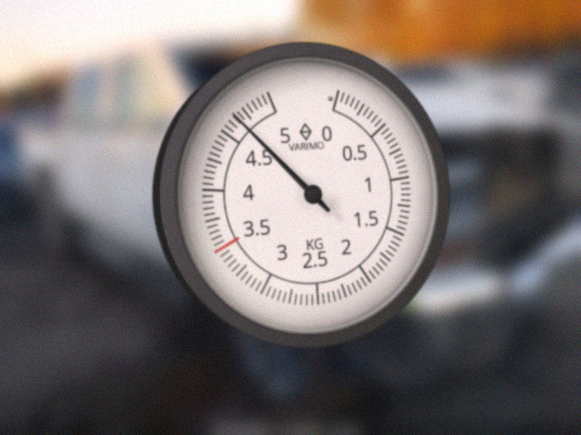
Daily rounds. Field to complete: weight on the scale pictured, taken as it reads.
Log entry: 4.65 kg
